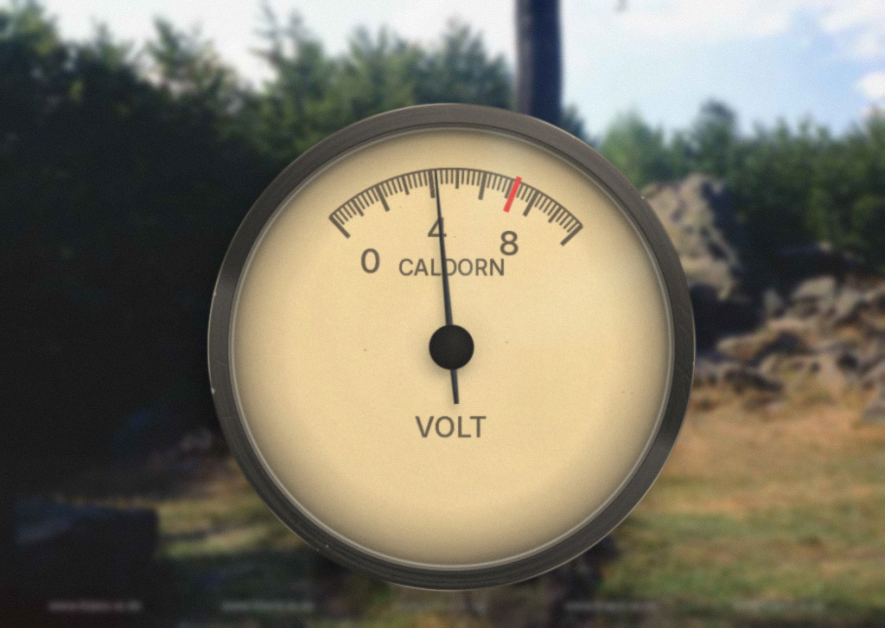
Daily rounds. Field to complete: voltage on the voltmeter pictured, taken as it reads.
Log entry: 4.2 V
